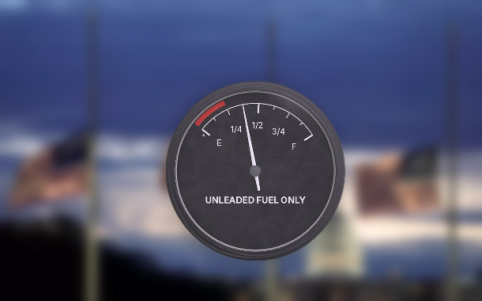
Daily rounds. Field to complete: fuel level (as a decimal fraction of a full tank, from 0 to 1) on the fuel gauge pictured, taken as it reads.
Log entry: 0.375
